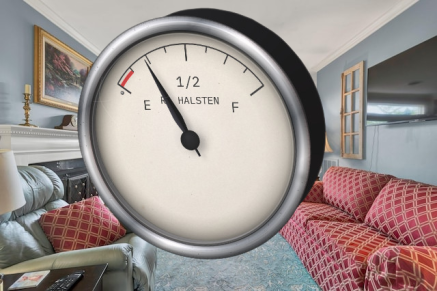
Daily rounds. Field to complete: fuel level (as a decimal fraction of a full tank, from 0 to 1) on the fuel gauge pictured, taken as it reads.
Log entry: 0.25
